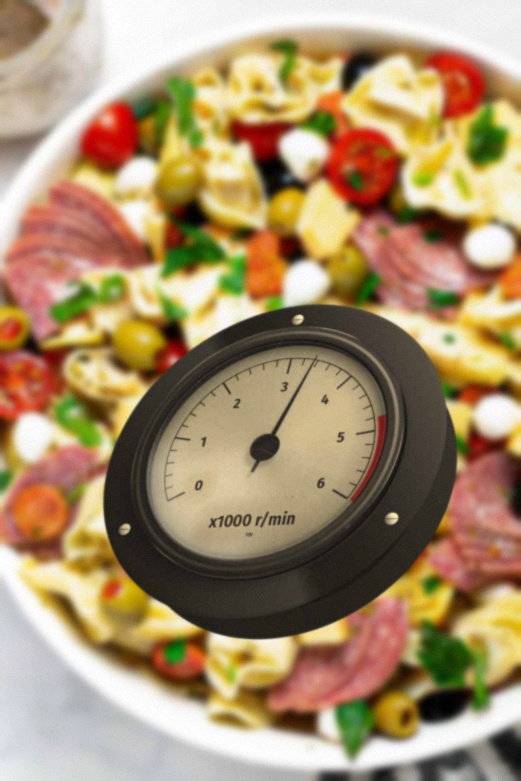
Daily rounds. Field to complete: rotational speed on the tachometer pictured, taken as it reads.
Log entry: 3400 rpm
